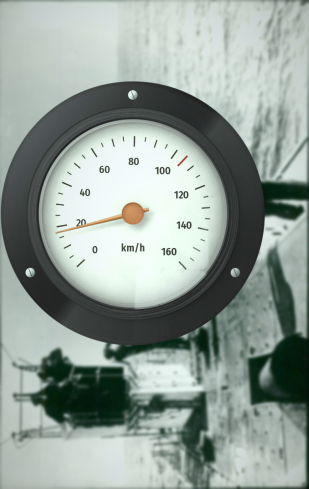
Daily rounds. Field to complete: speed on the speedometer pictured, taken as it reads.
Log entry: 17.5 km/h
